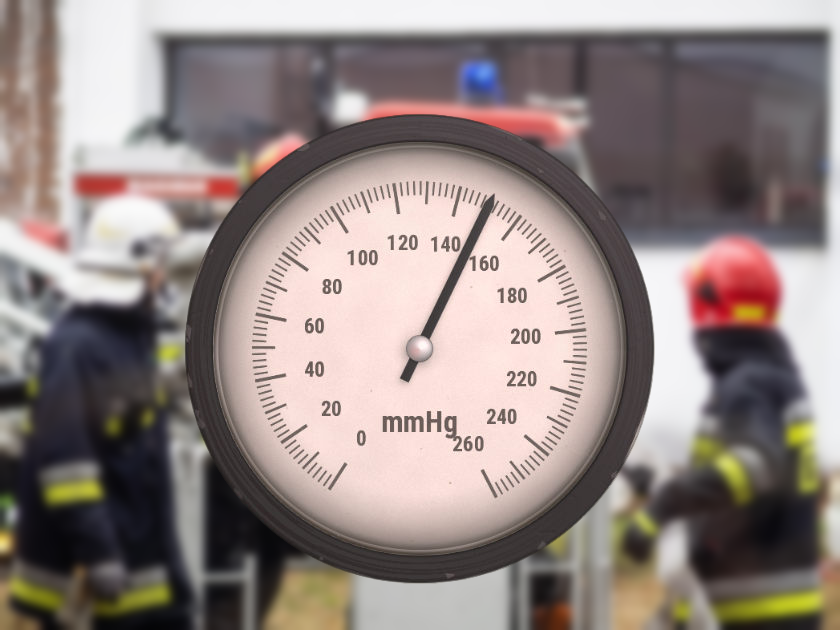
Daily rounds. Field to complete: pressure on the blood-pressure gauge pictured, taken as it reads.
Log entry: 150 mmHg
